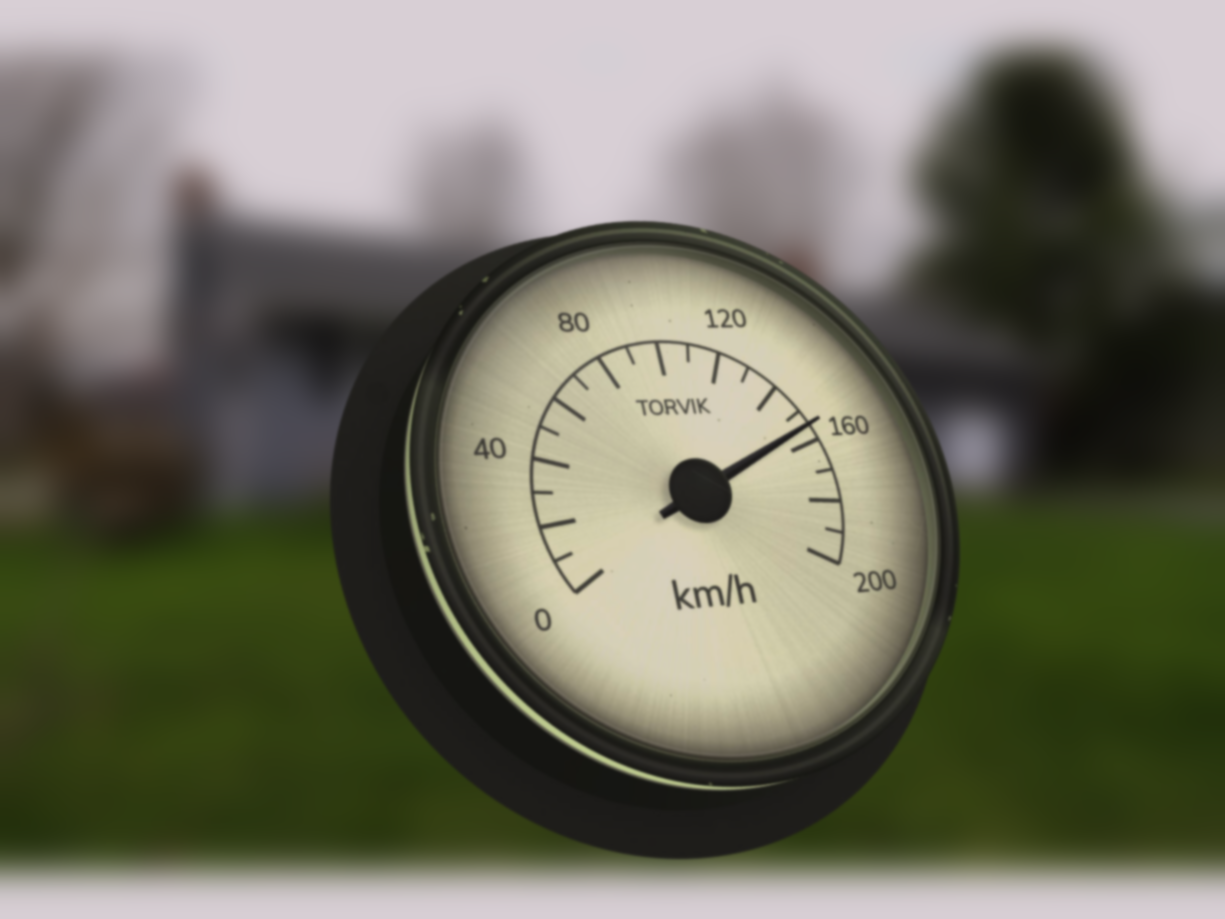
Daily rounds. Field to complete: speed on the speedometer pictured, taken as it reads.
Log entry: 155 km/h
